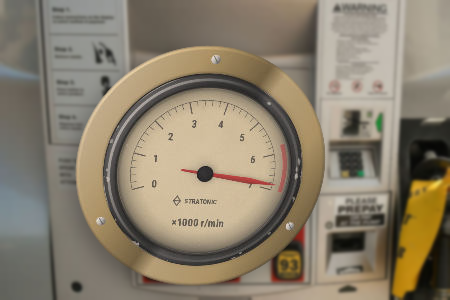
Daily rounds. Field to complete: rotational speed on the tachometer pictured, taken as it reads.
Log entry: 6800 rpm
